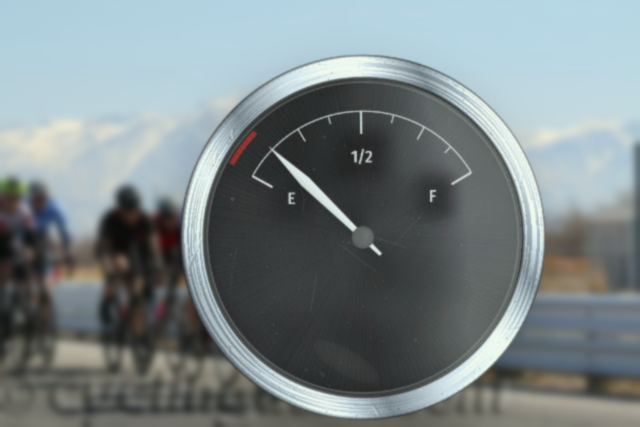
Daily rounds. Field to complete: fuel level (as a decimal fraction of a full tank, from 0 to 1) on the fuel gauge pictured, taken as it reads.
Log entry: 0.125
